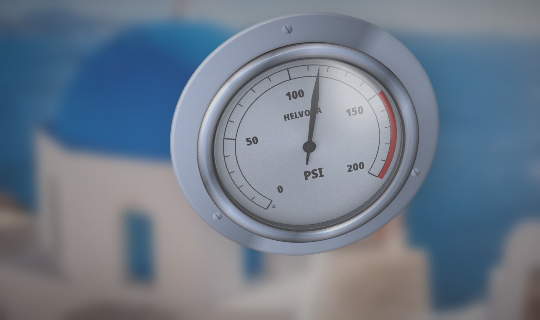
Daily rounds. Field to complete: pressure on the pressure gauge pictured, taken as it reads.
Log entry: 115 psi
